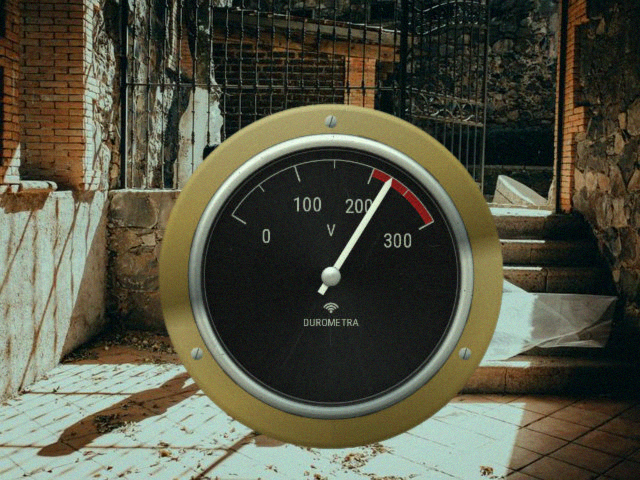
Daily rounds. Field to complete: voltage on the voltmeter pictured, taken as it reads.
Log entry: 225 V
